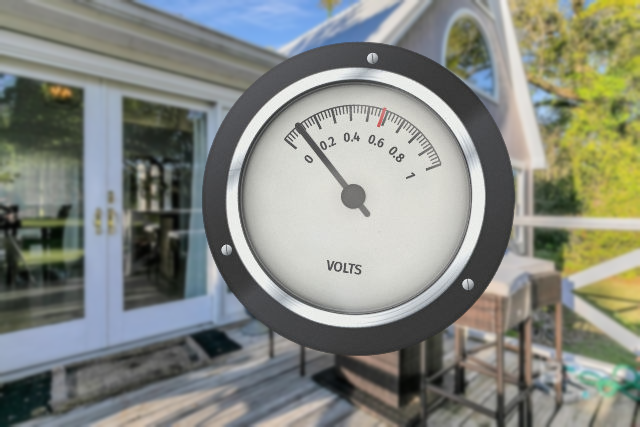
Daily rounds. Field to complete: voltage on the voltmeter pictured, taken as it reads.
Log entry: 0.1 V
